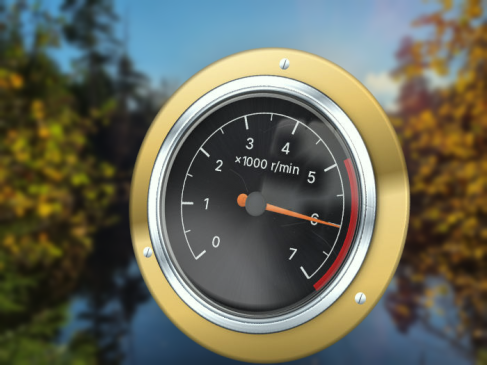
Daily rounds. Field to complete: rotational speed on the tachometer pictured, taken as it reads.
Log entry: 6000 rpm
